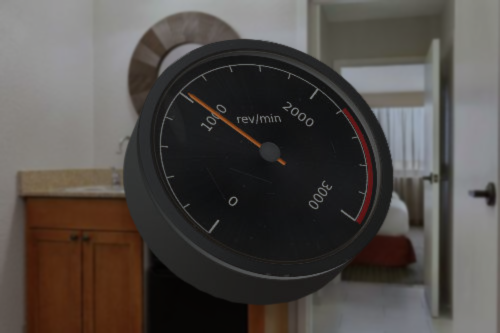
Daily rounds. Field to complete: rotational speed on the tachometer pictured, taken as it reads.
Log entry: 1000 rpm
